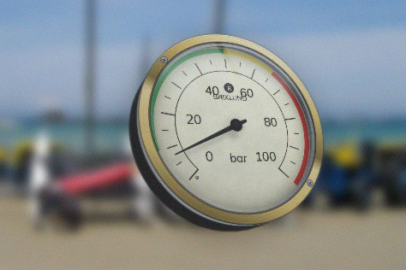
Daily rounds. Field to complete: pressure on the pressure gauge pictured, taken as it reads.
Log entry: 7.5 bar
